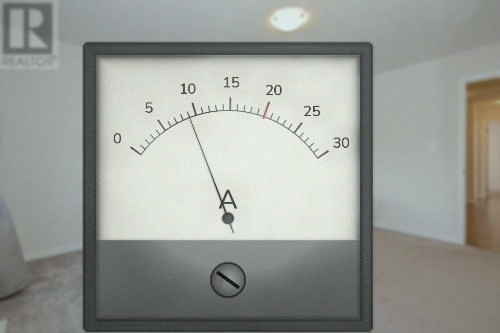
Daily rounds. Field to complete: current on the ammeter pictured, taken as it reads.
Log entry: 9 A
